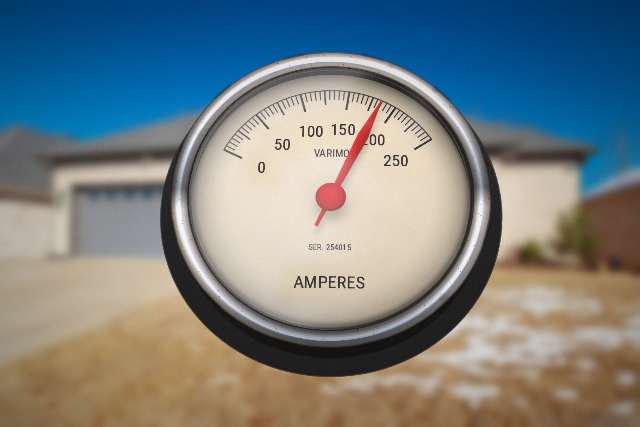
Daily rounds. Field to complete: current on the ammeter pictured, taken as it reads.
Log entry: 185 A
